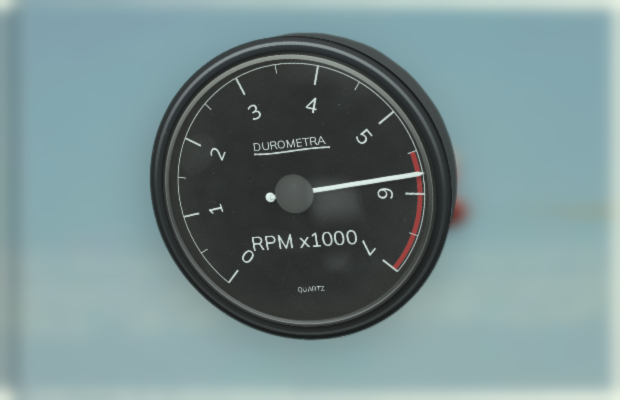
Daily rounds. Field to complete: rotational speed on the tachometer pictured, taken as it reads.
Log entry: 5750 rpm
